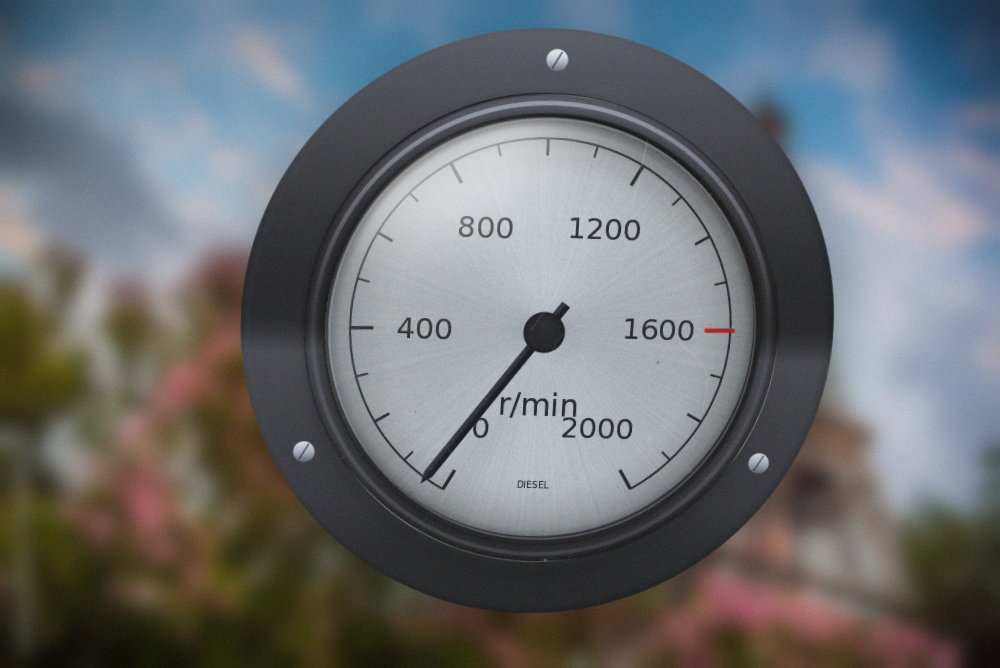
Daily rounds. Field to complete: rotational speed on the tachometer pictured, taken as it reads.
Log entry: 50 rpm
